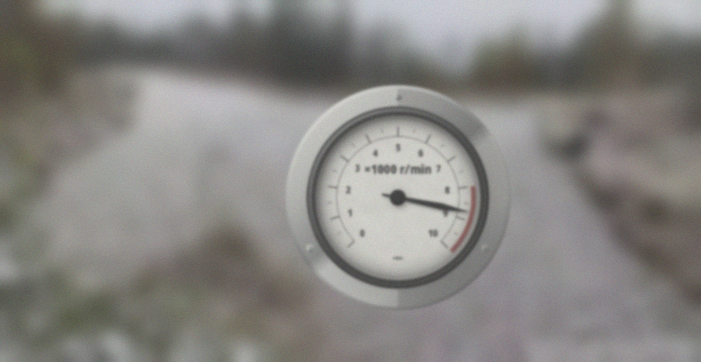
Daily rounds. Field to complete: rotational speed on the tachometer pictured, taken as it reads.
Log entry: 8750 rpm
